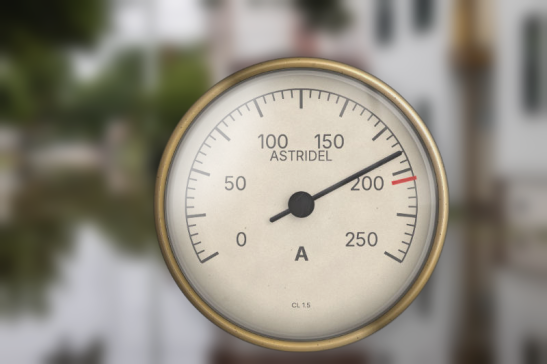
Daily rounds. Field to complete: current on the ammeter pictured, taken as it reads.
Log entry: 190 A
